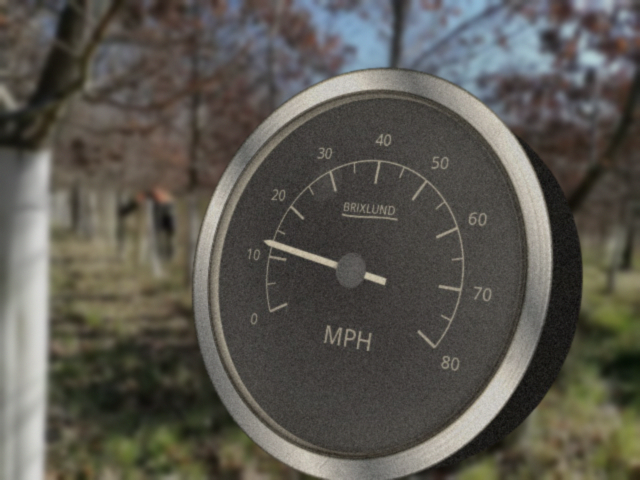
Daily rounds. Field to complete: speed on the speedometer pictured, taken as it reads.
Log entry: 12.5 mph
